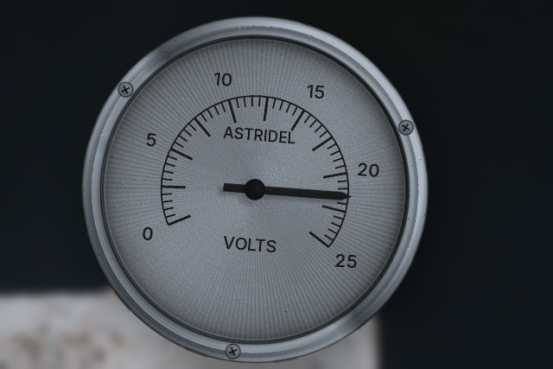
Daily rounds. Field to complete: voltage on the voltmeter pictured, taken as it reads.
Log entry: 21.5 V
